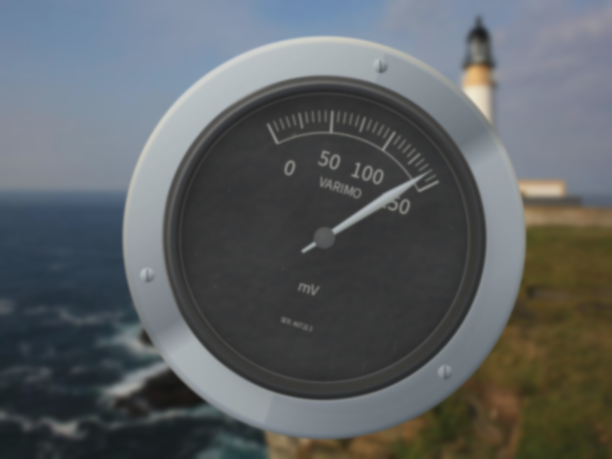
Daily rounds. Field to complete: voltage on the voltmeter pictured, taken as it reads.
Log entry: 140 mV
